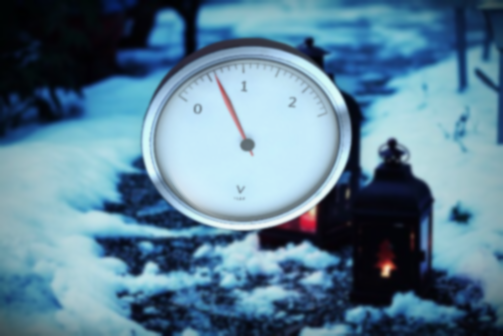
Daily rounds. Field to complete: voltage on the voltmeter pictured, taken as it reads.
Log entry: 0.6 V
